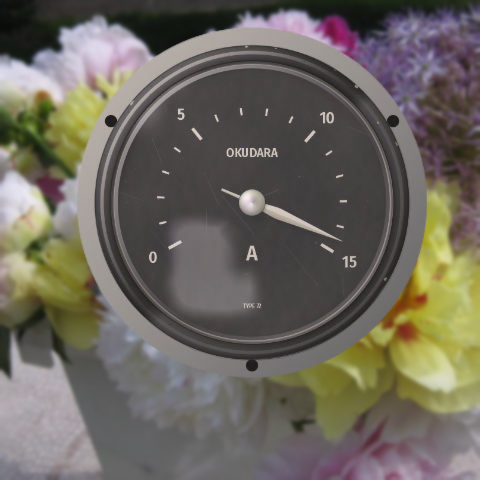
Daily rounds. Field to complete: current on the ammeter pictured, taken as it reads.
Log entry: 14.5 A
